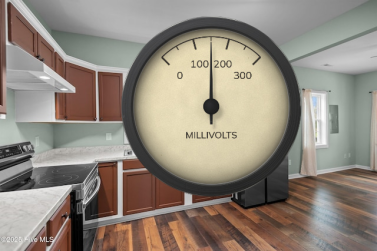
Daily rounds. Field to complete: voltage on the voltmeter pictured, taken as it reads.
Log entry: 150 mV
